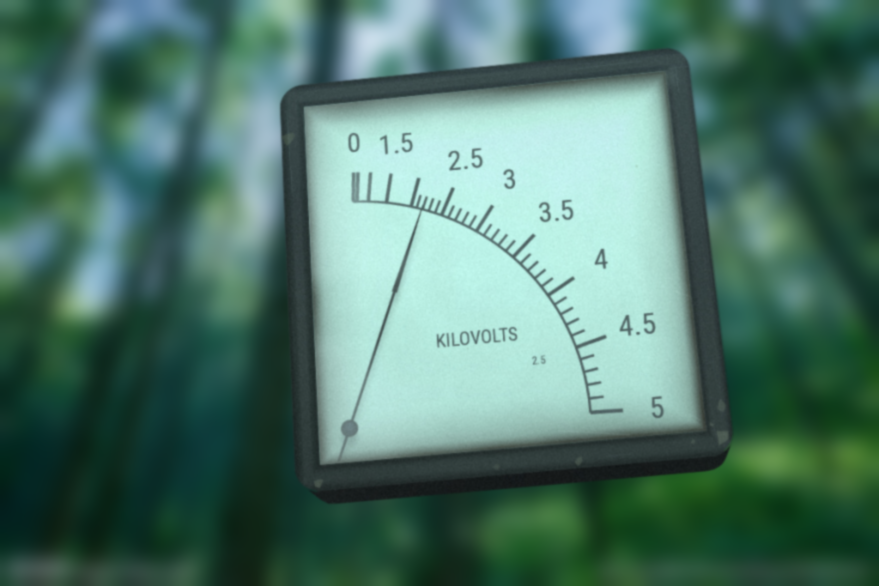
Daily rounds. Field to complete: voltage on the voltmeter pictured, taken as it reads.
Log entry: 2.2 kV
